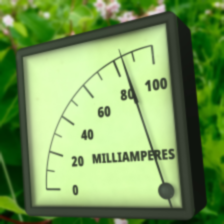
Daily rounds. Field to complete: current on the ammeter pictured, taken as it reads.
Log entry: 85 mA
